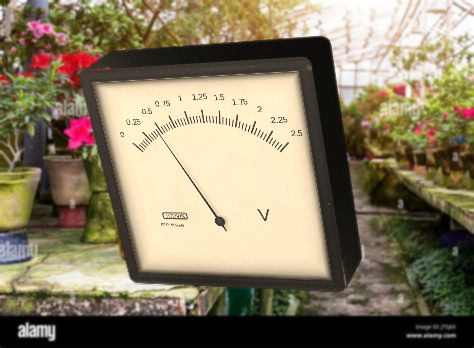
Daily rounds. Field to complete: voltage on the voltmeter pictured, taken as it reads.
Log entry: 0.5 V
